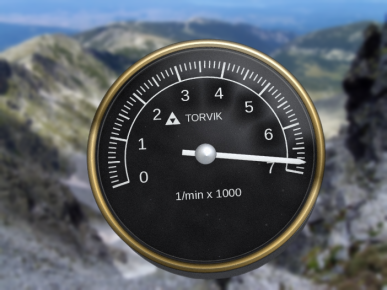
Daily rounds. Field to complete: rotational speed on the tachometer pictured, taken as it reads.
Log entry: 6800 rpm
